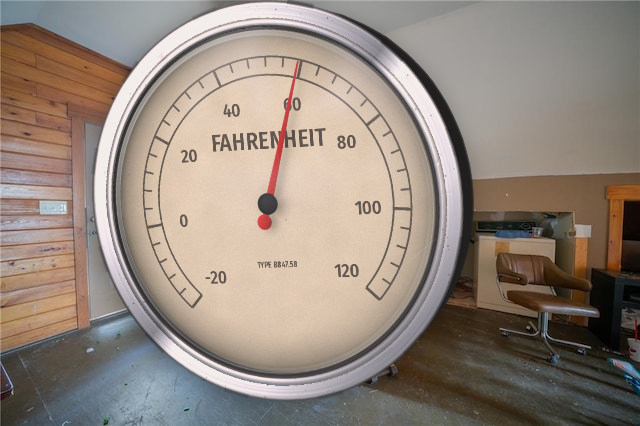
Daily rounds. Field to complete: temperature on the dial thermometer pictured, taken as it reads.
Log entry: 60 °F
